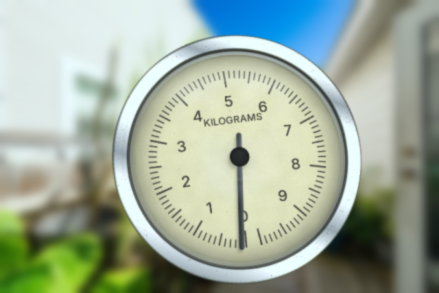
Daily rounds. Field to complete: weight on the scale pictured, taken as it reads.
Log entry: 0.1 kg
